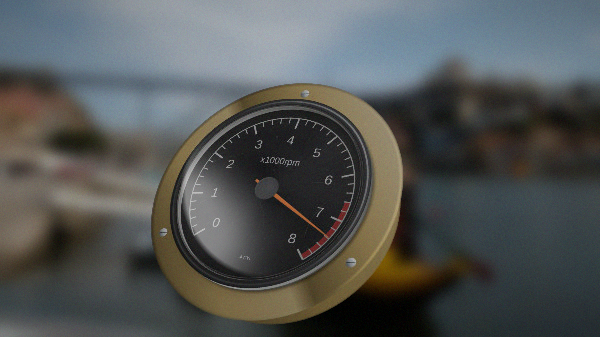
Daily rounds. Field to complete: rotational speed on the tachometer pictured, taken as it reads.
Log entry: 7400 rpm
